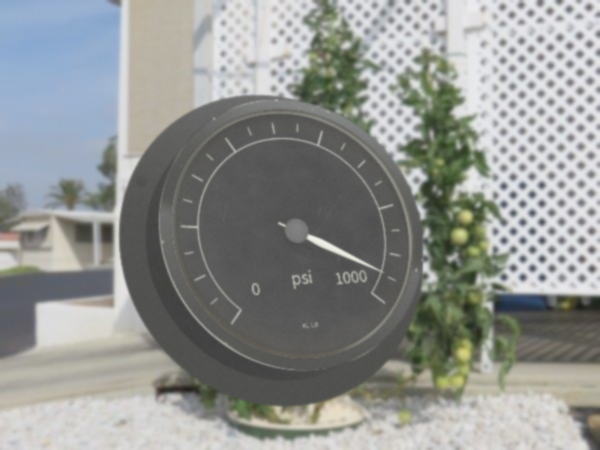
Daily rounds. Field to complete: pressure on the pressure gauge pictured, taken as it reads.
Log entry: 950 psi
